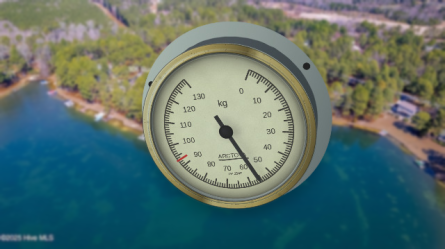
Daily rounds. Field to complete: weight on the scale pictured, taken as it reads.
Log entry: 55 kg
